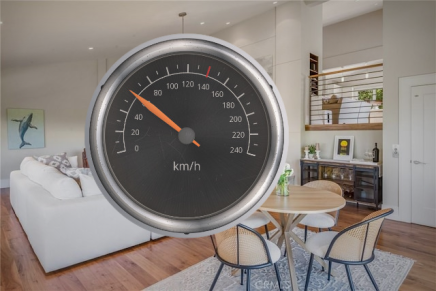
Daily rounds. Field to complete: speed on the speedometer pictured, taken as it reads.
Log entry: 60 km/h
